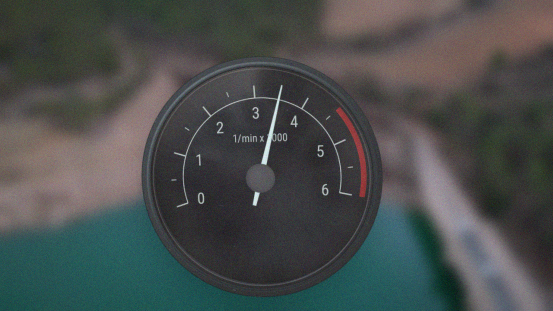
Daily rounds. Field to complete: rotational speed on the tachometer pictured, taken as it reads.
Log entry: 3500 rpm
